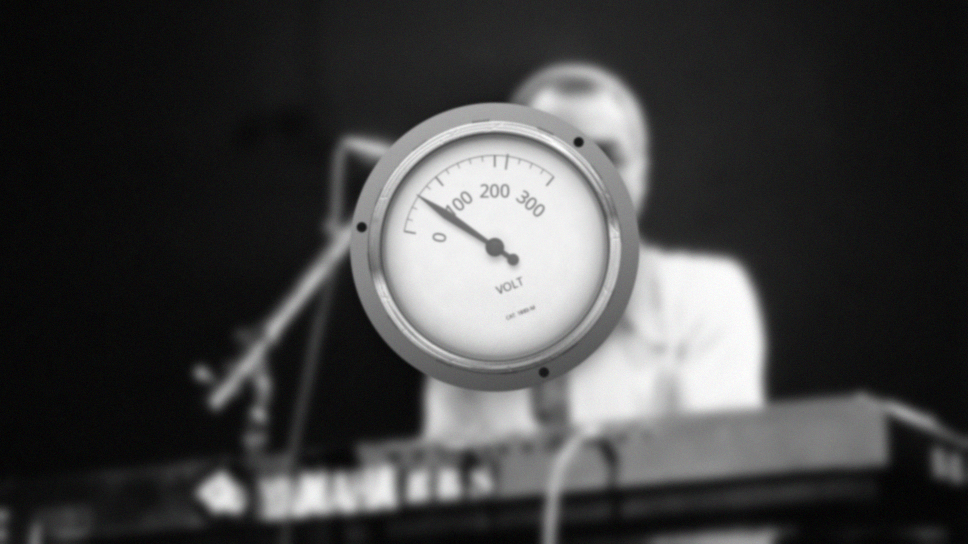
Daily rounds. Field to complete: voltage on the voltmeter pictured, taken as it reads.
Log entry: 60 V
